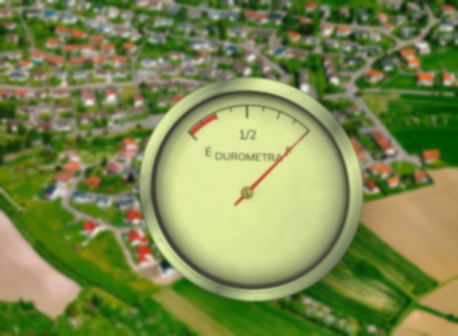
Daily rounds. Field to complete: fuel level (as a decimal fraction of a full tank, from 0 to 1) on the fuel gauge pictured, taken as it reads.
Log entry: 1
